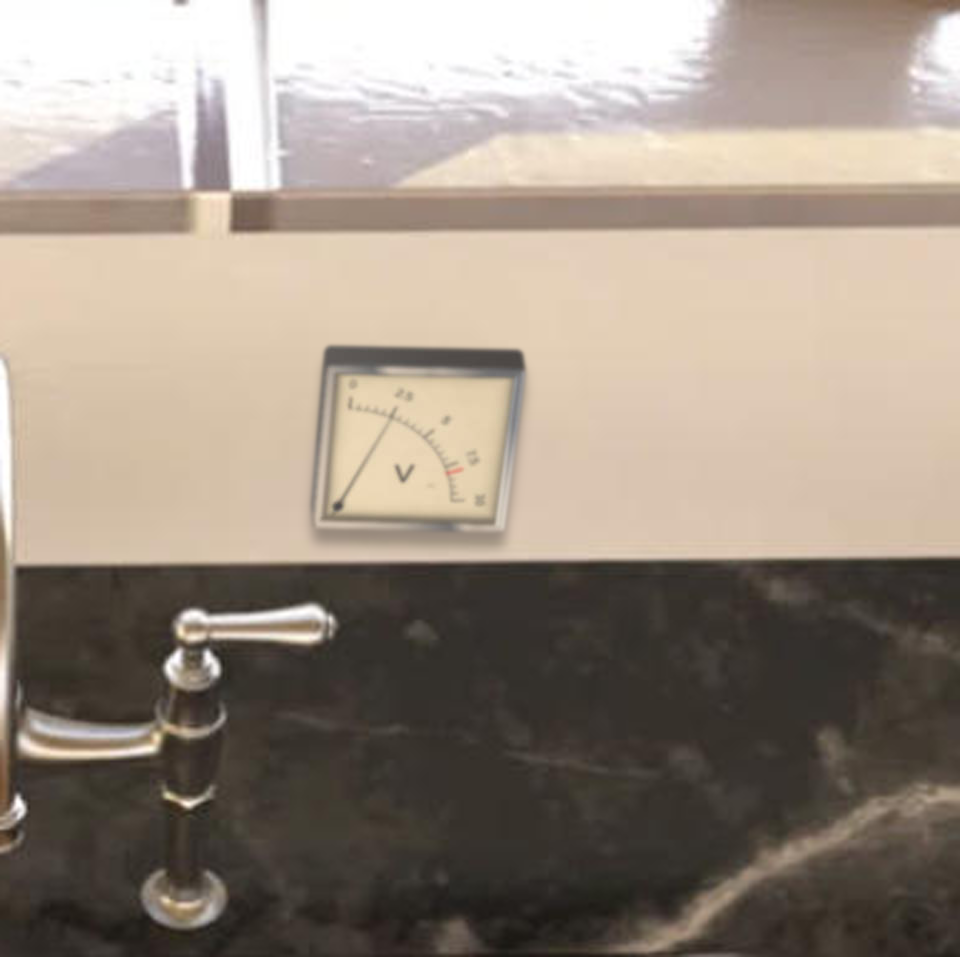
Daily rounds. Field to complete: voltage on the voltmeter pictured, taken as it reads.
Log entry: 2.5 V
